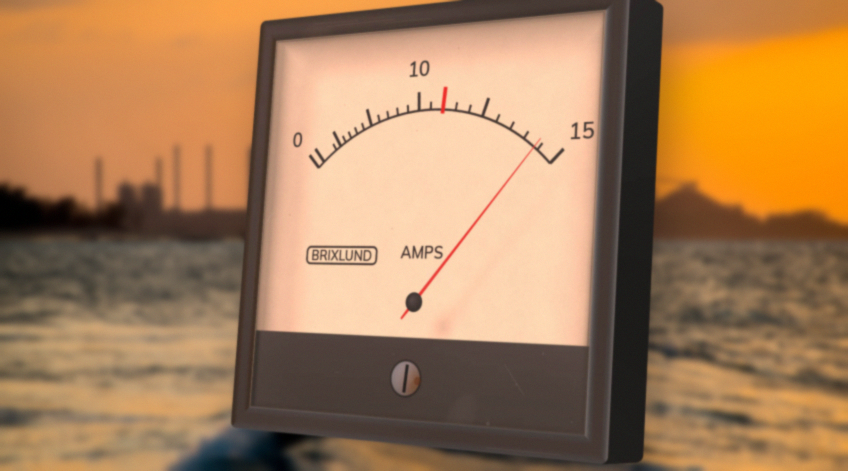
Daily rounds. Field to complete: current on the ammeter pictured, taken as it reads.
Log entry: 14.5 A
